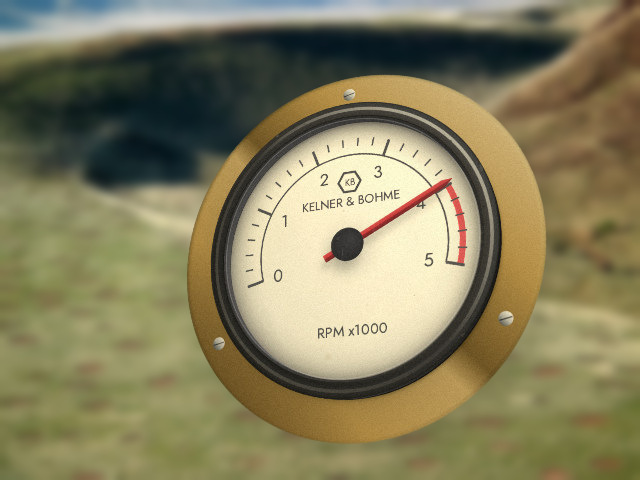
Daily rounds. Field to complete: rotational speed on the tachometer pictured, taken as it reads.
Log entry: 4000 rpm
